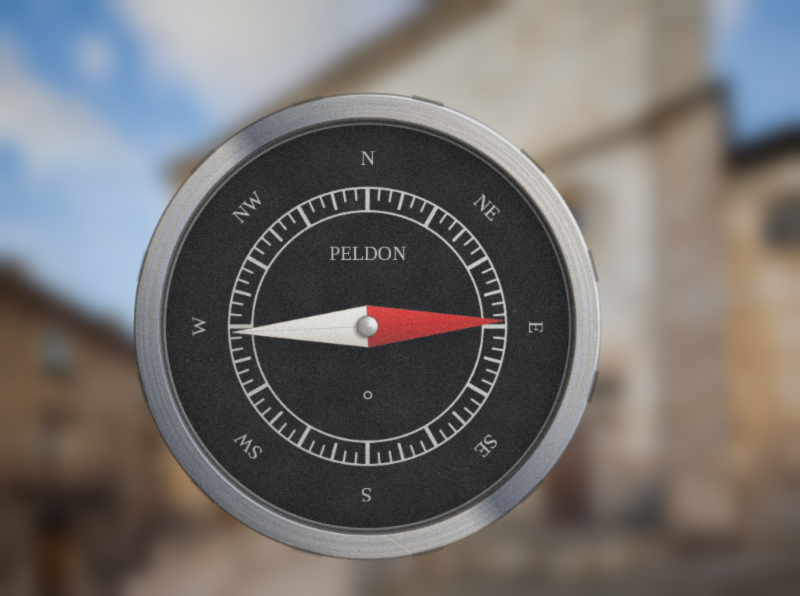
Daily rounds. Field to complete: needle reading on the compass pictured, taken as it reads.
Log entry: 87.5 °
